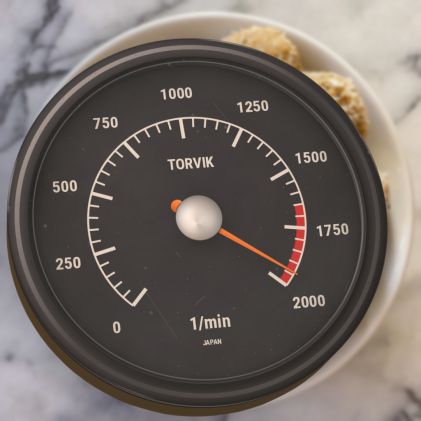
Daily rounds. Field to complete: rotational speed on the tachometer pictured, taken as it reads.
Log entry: 1950 rpm
